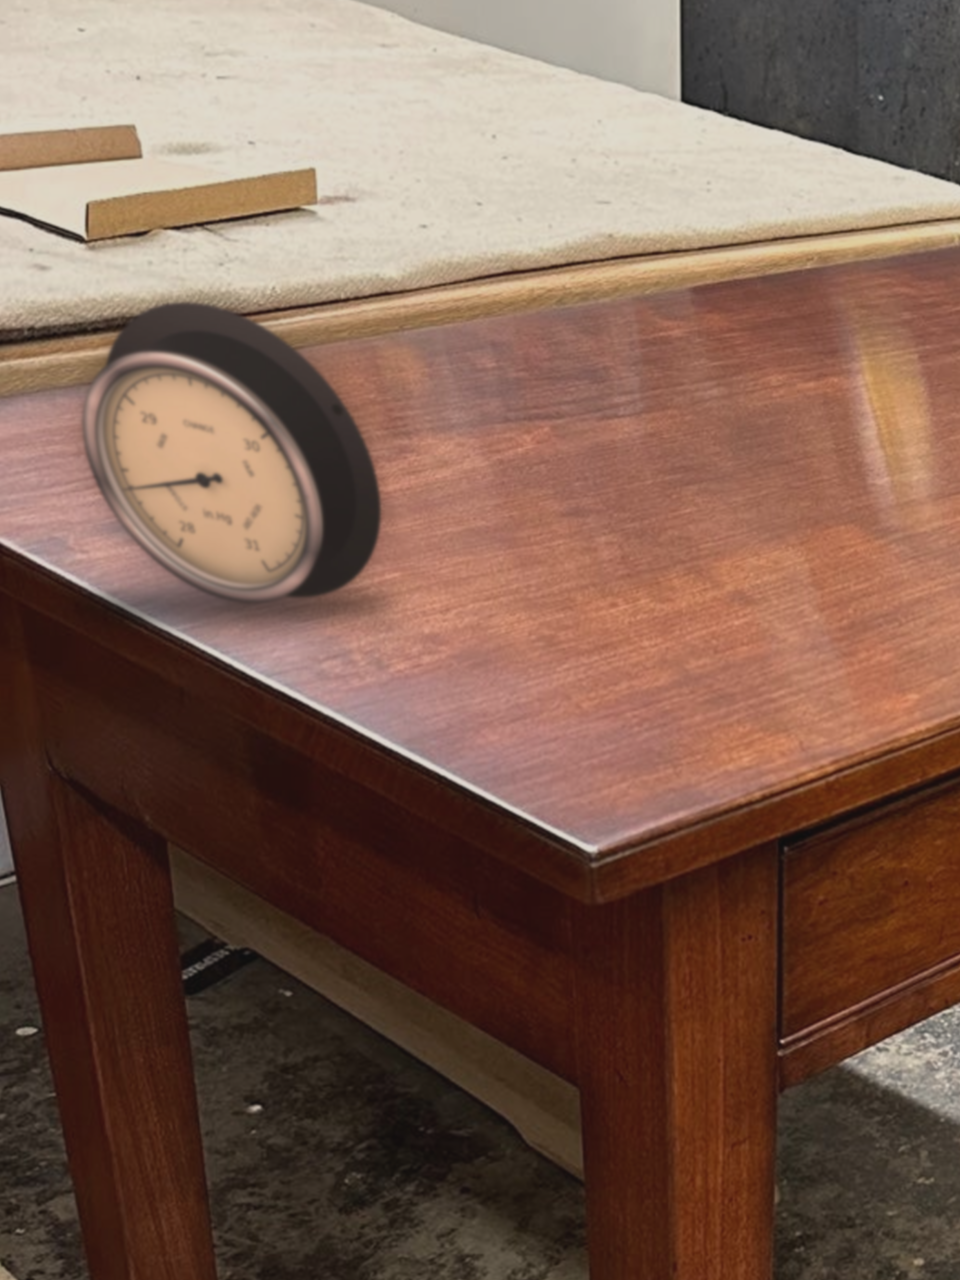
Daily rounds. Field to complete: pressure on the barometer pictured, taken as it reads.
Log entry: 28.4 inHg
